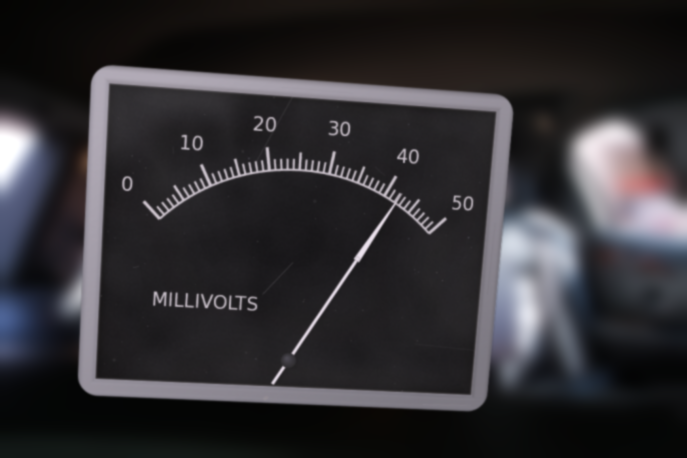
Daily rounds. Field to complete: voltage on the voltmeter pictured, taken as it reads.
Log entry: 42 mV
